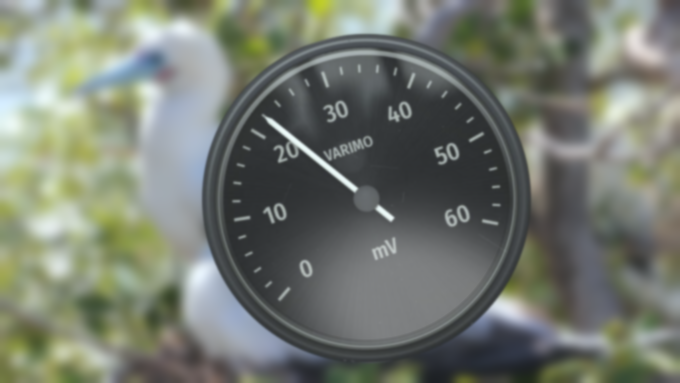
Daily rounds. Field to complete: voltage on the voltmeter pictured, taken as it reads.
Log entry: 22 mV
